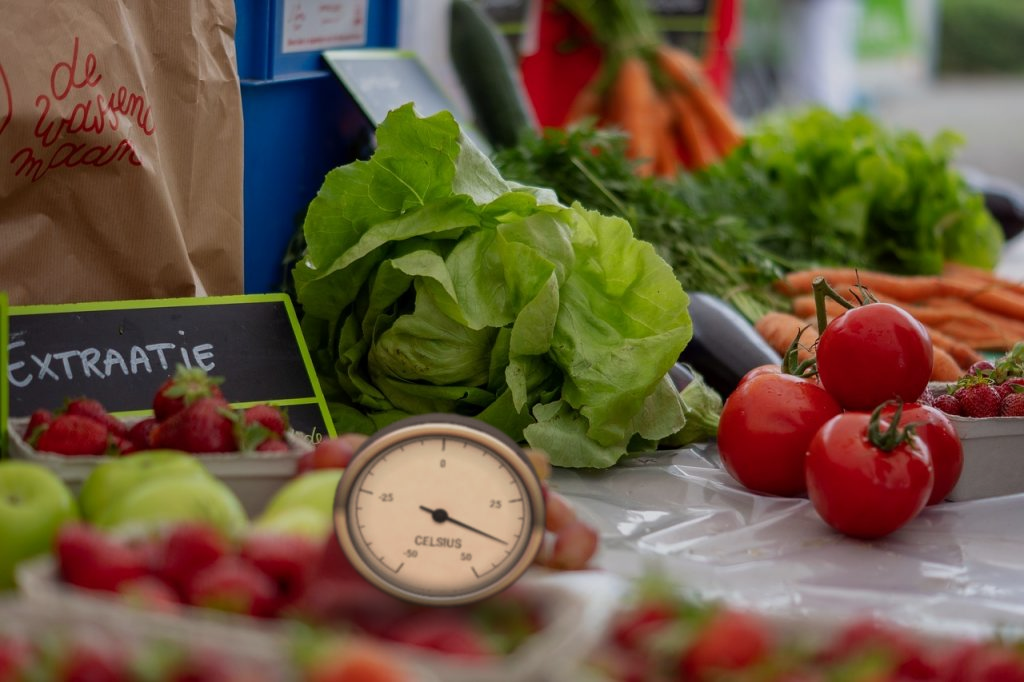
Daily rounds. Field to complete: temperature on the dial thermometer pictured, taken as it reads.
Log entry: 37.5 °C
